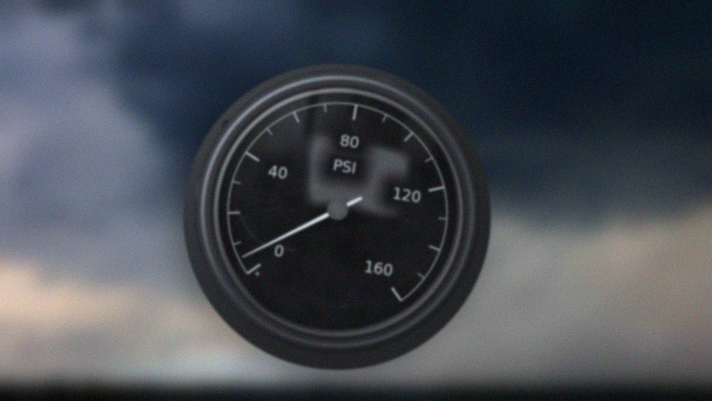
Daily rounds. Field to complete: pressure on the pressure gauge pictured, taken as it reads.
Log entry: 5 psi
